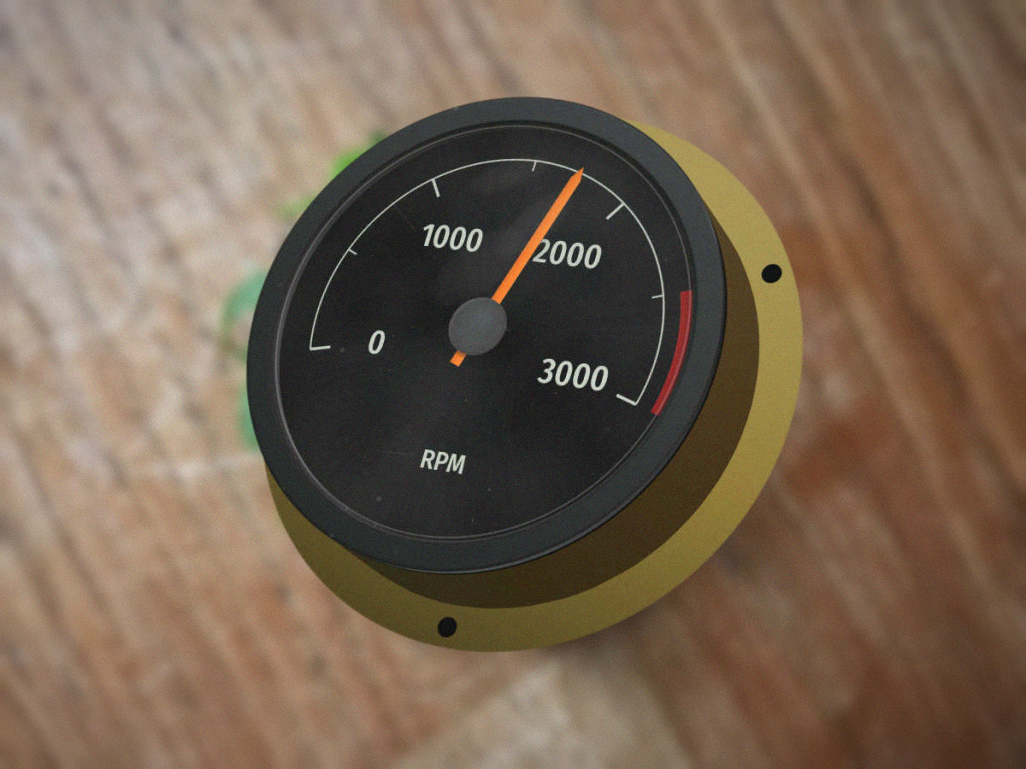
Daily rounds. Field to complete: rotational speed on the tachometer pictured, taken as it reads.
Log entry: 1750 rpm
